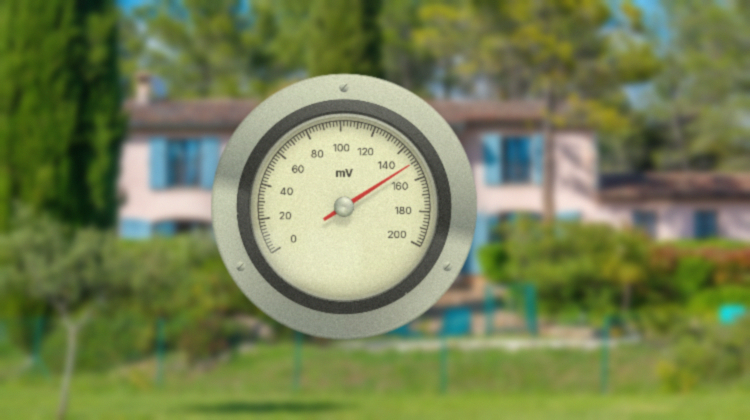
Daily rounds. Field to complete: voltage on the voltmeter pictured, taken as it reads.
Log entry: 150 mV
